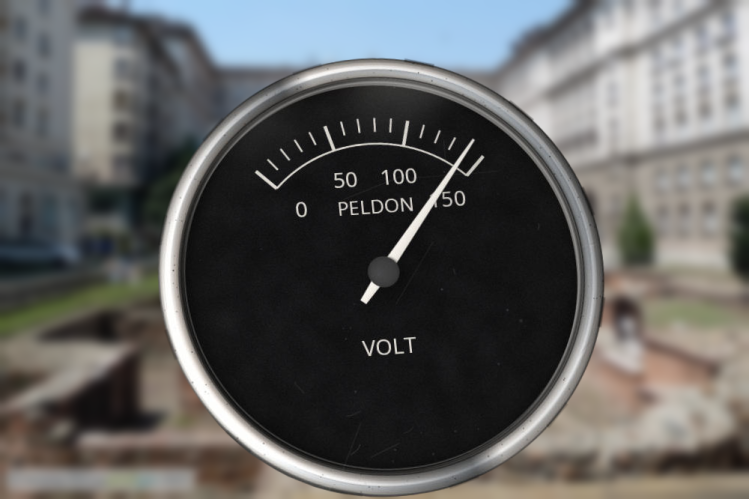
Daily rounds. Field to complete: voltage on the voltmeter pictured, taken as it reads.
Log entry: 140 V
